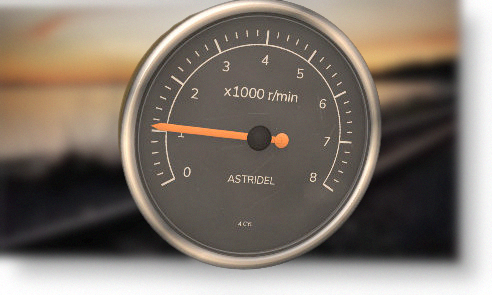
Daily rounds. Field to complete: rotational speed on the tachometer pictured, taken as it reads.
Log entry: 1100 rpm
